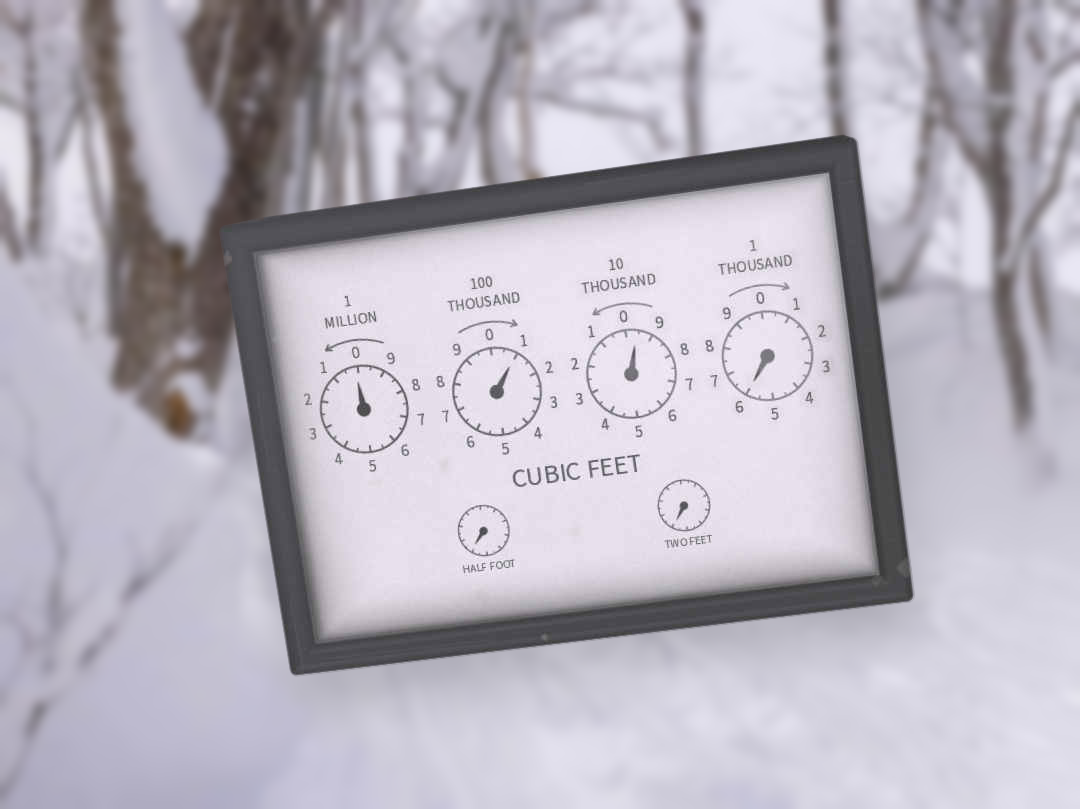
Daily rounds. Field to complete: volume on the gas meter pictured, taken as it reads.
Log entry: 9600 ft³
